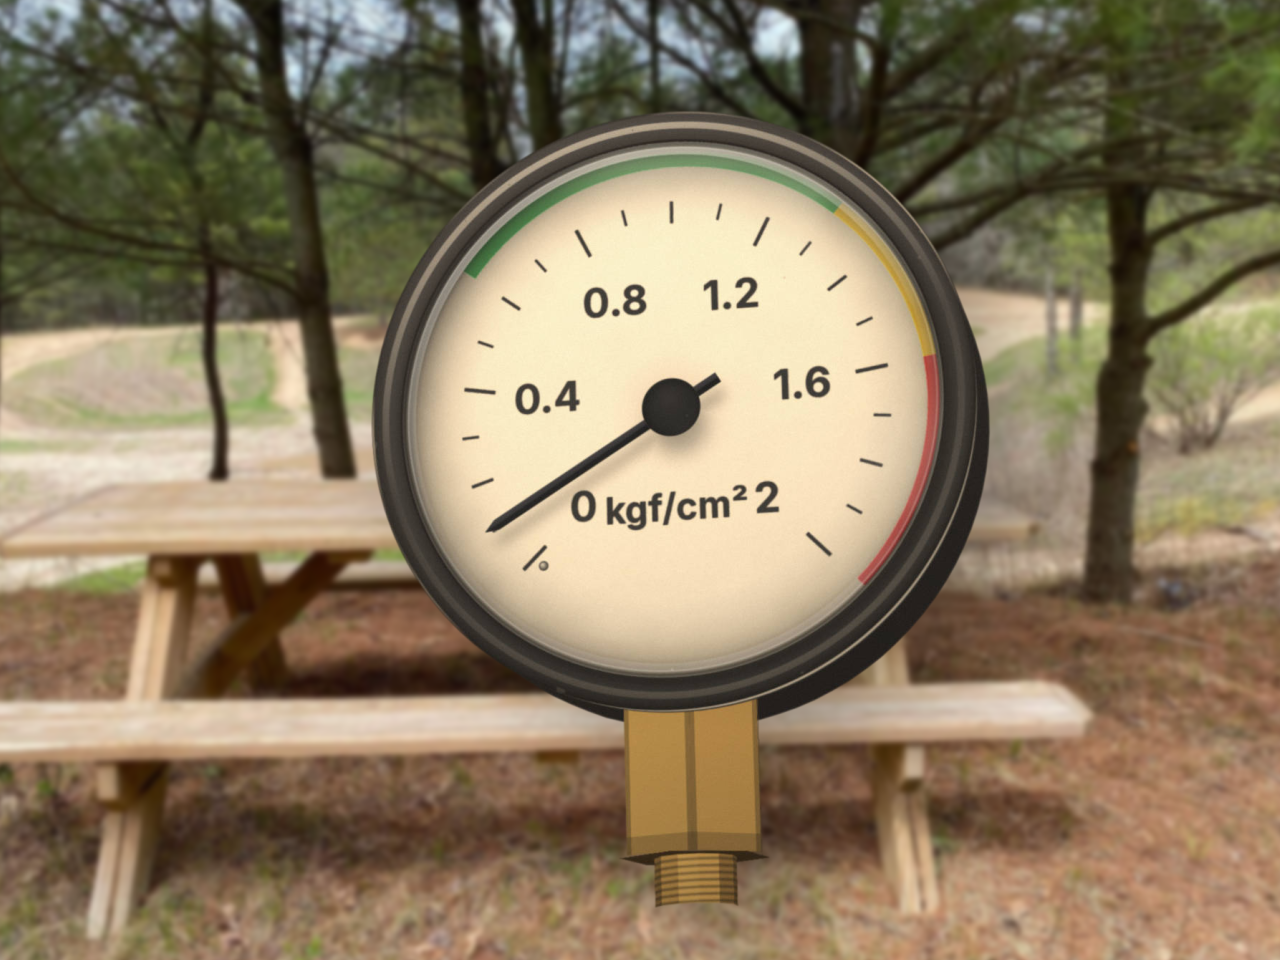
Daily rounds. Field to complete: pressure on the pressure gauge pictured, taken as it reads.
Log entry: 0.1 kg/cm²
